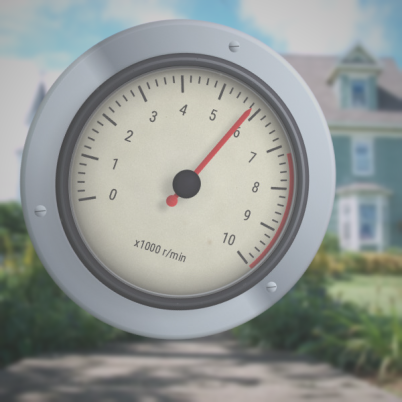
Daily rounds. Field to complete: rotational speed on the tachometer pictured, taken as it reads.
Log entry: 5800 rpm
